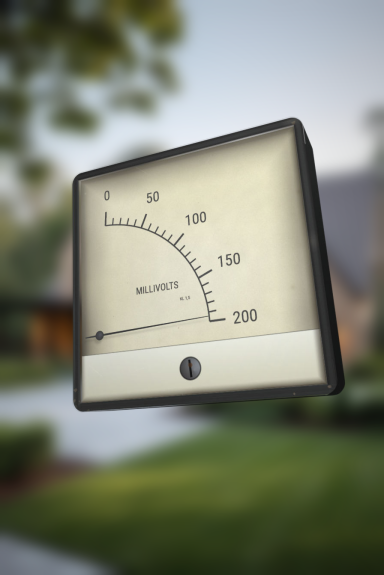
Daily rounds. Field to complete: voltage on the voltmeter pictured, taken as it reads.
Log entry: 195 mV
